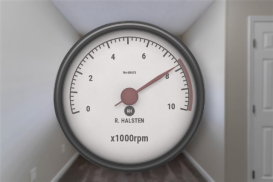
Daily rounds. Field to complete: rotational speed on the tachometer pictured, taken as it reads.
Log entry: 7800 rpm
